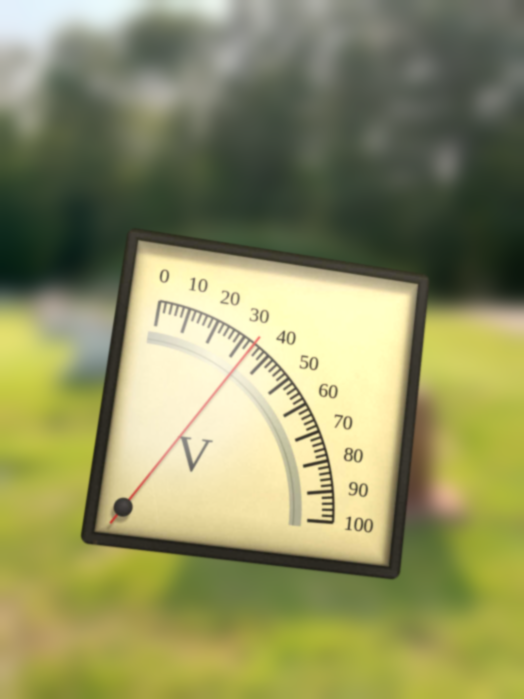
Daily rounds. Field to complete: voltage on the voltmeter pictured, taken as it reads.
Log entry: 34 V
